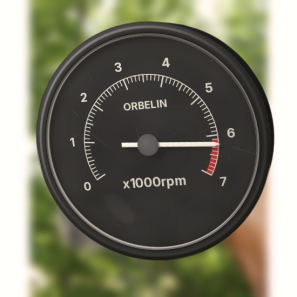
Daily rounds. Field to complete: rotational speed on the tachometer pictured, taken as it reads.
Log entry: 6200 rpm
